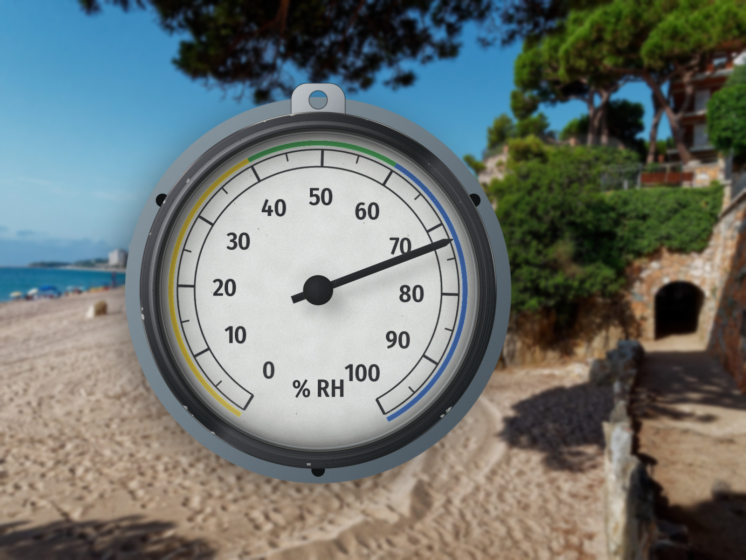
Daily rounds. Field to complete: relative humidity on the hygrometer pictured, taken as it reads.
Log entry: 72.5 %
